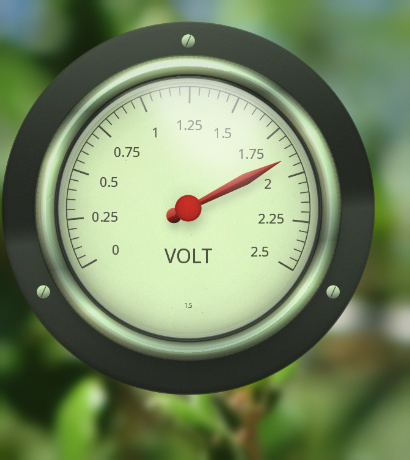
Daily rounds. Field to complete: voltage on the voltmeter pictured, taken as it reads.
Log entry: 1.9 V
